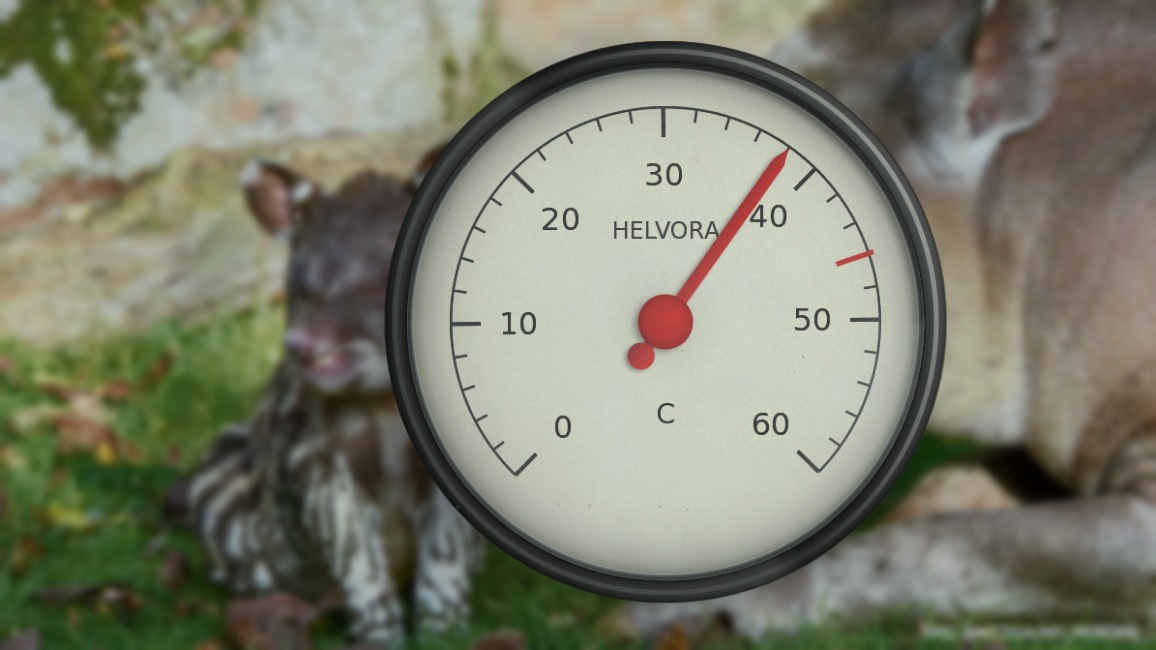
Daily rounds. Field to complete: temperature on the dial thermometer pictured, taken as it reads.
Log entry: 38 °C
